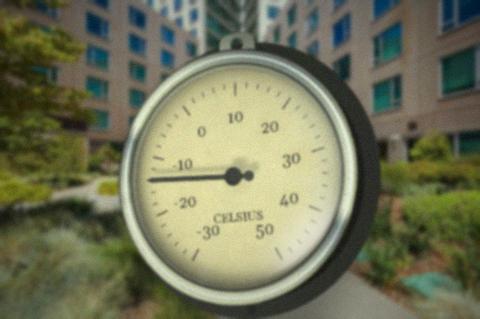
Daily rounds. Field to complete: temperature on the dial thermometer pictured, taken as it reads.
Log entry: -14 °C
